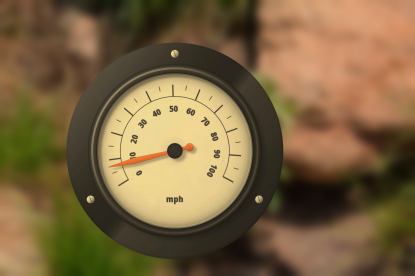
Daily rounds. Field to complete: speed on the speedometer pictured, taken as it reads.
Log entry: 7.5 mph
